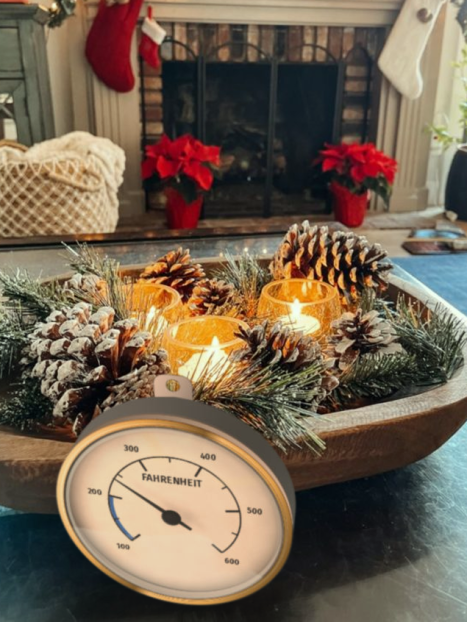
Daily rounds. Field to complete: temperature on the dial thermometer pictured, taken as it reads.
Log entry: 250 °F
